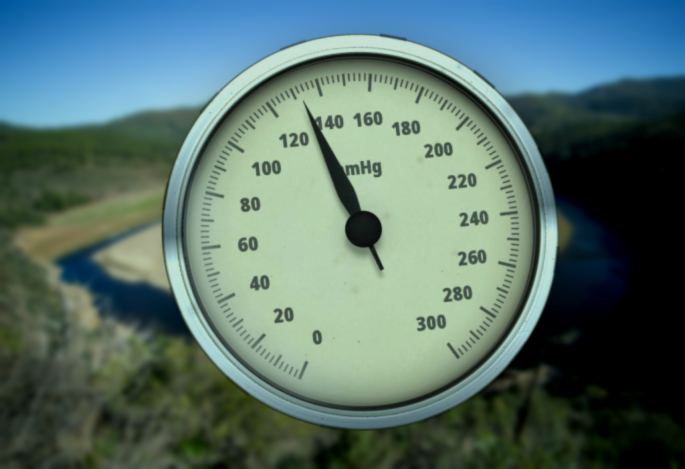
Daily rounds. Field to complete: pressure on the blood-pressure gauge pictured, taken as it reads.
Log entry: 132 mmHg
